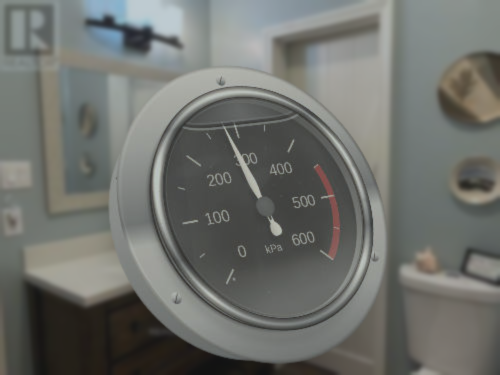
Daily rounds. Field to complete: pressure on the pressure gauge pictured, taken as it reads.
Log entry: 275 kPa
